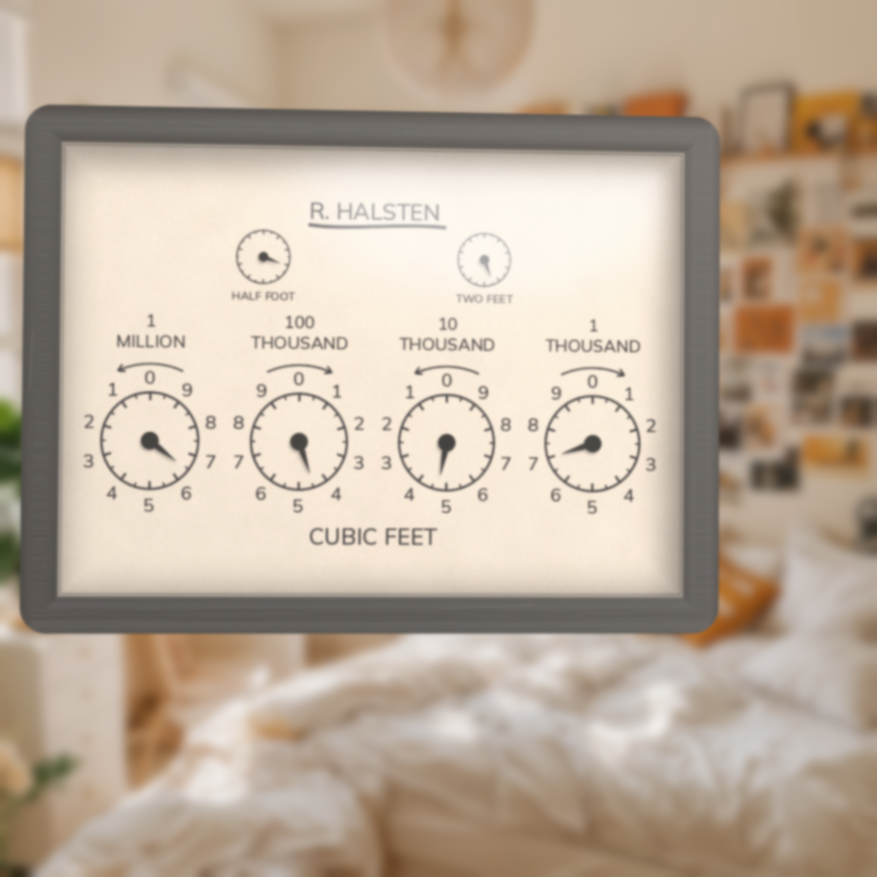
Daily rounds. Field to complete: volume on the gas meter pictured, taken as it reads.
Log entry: 644700 ft³
